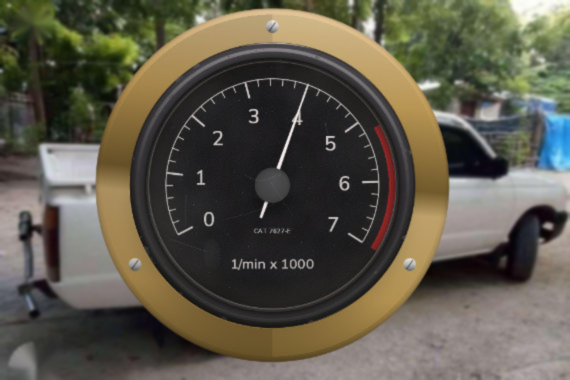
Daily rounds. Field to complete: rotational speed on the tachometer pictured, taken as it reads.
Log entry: 4000 rpm
